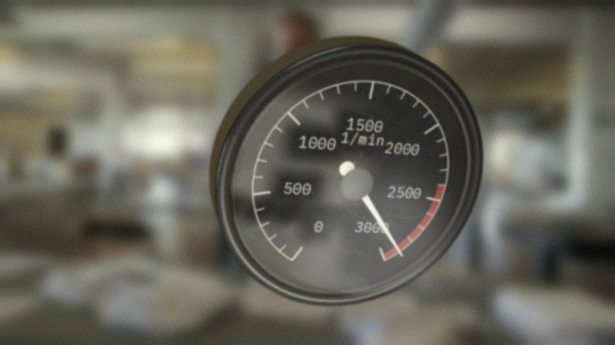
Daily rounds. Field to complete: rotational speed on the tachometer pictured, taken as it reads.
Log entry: 2900 rpm
